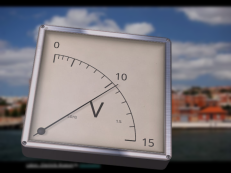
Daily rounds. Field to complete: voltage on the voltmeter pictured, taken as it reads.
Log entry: 10.5 V
